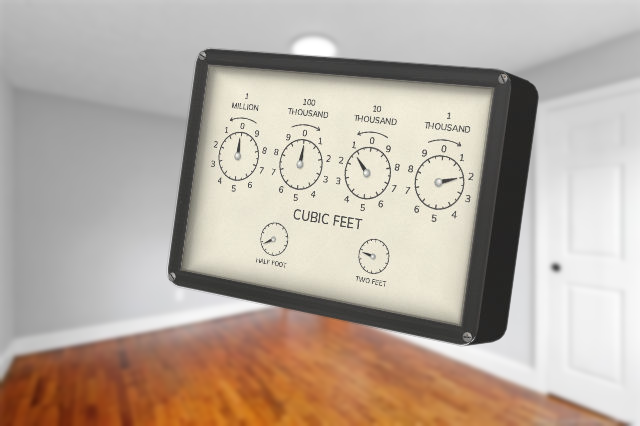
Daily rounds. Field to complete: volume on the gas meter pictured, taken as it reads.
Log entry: 1200 ft³
